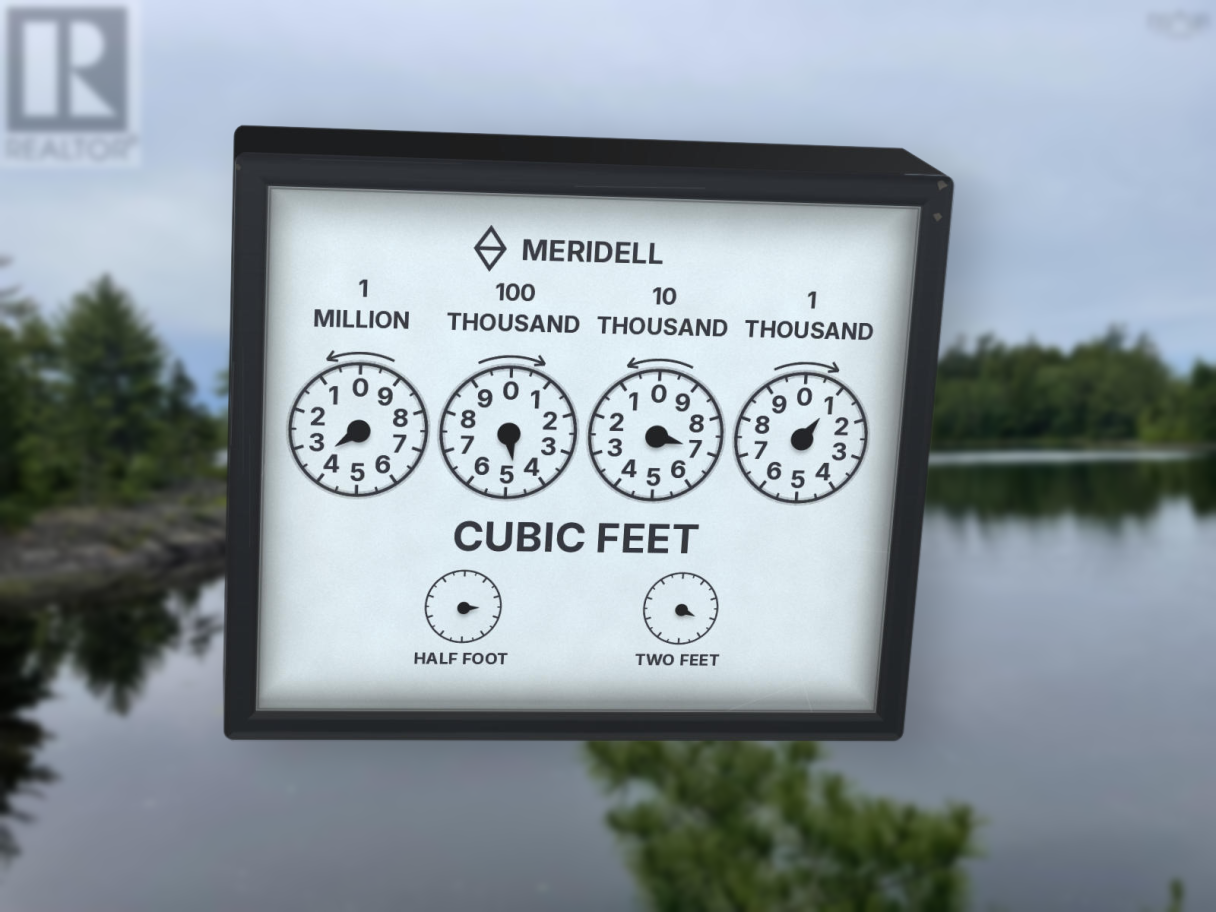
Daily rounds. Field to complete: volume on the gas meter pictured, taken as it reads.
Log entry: 347100 ft³
